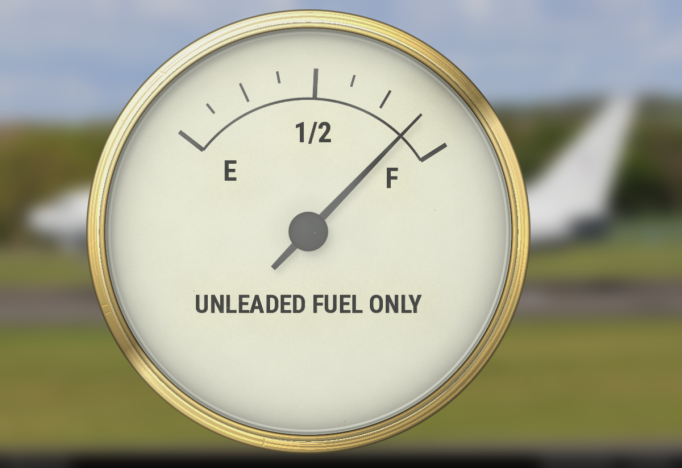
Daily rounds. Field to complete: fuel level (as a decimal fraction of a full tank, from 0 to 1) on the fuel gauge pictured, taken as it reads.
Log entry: 0.875
